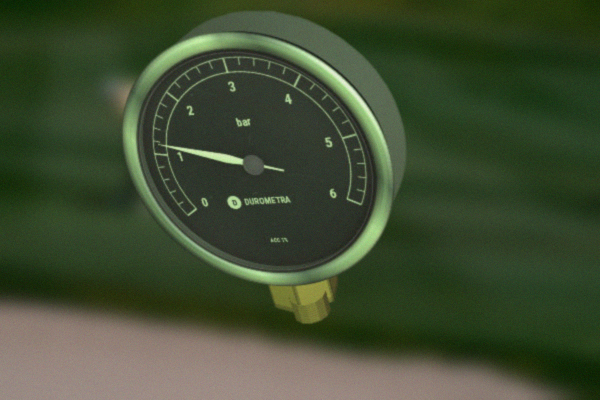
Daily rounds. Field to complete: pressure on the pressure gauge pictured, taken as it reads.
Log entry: 1.2 bar
